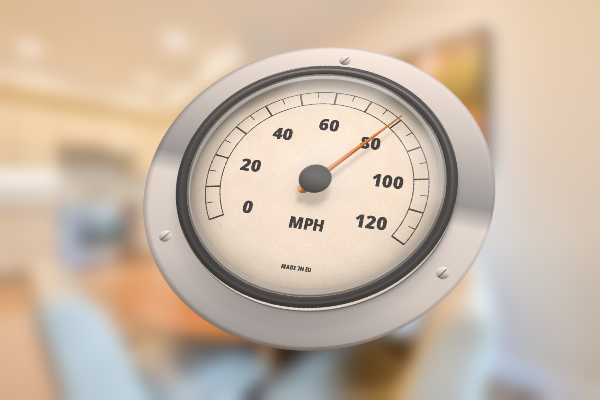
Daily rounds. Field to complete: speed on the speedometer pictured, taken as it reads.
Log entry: 80 mph
